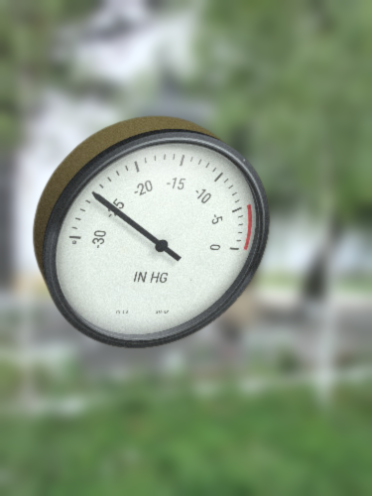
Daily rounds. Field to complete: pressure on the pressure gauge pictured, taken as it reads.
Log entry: -25 inHg
